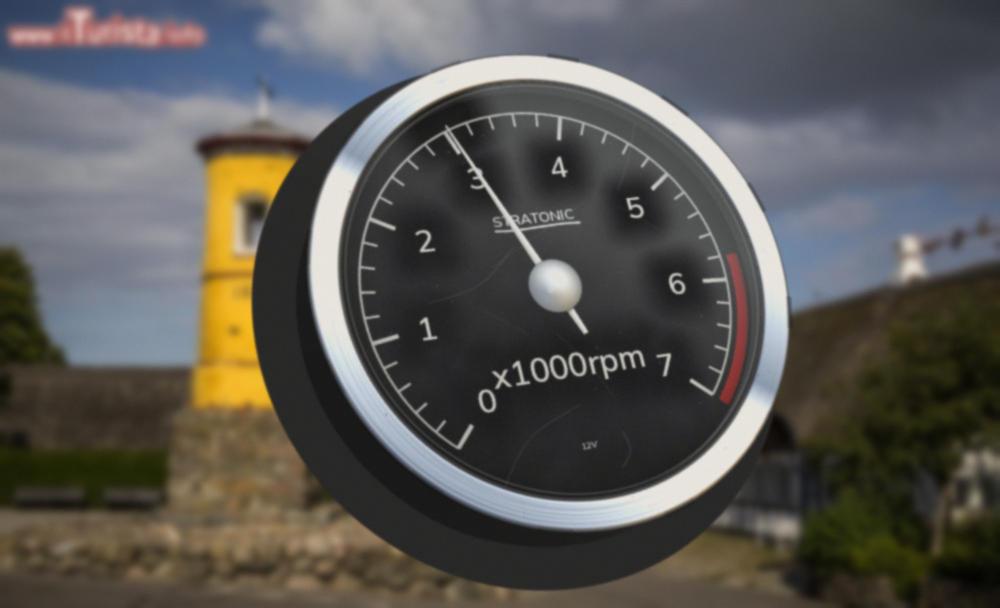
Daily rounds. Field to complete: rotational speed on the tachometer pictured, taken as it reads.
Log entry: 3000 rpm
